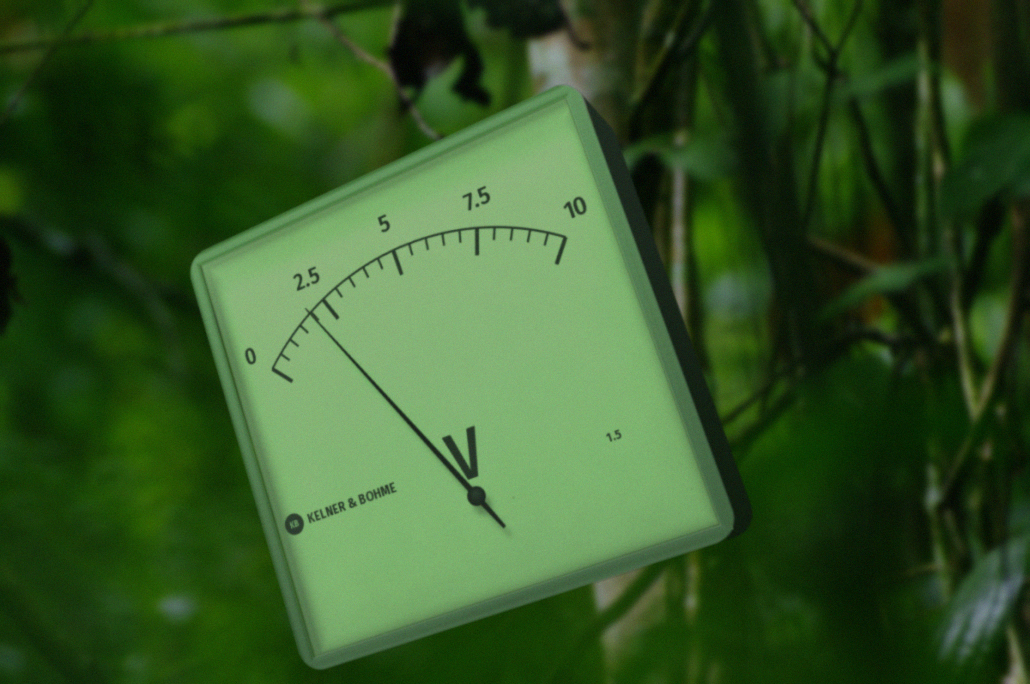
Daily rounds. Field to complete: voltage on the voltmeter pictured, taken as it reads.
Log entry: 2 V
